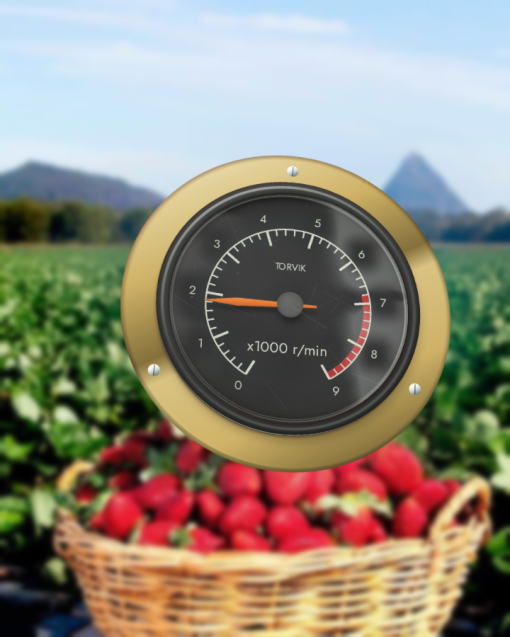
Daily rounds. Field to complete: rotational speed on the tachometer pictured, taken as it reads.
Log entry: 1800 rpm
